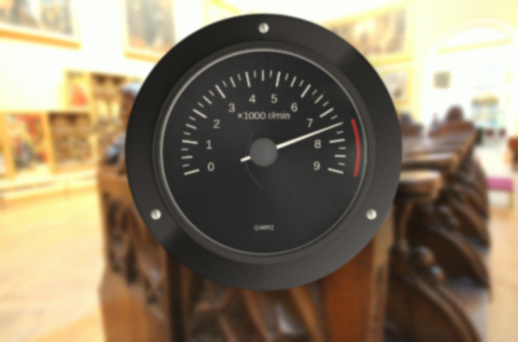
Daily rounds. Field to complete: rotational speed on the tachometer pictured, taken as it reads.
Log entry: 7500 rpm
